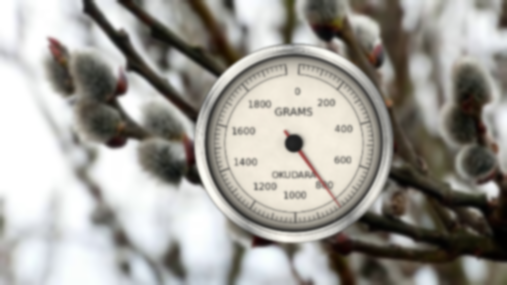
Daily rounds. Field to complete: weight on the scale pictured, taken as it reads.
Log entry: 800 g
